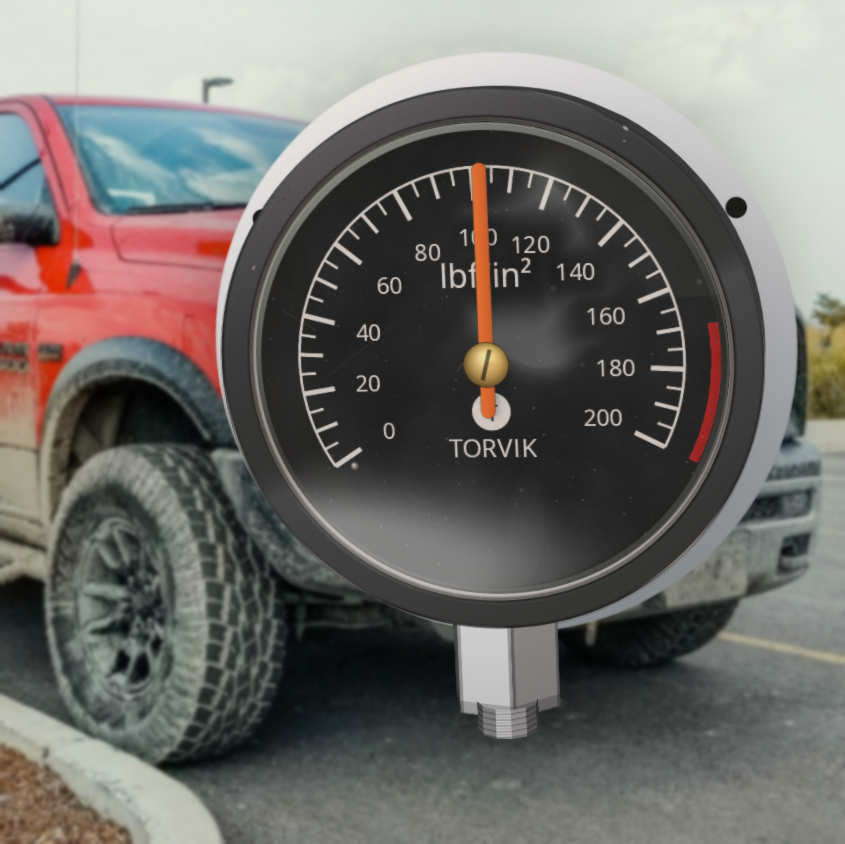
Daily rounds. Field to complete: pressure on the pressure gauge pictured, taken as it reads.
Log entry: 102.5 psi
